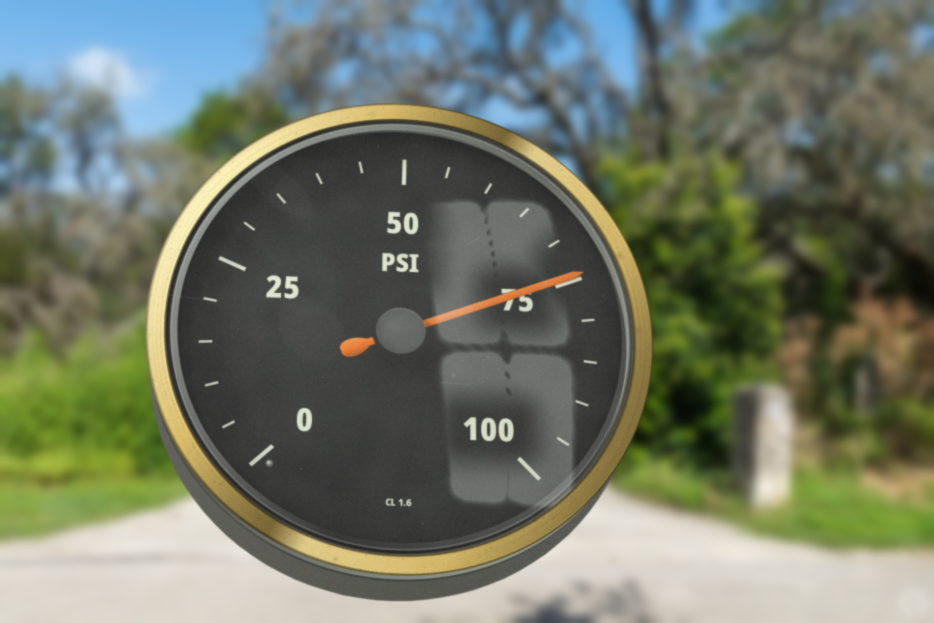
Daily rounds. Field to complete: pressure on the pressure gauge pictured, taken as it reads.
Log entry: 75 psi
